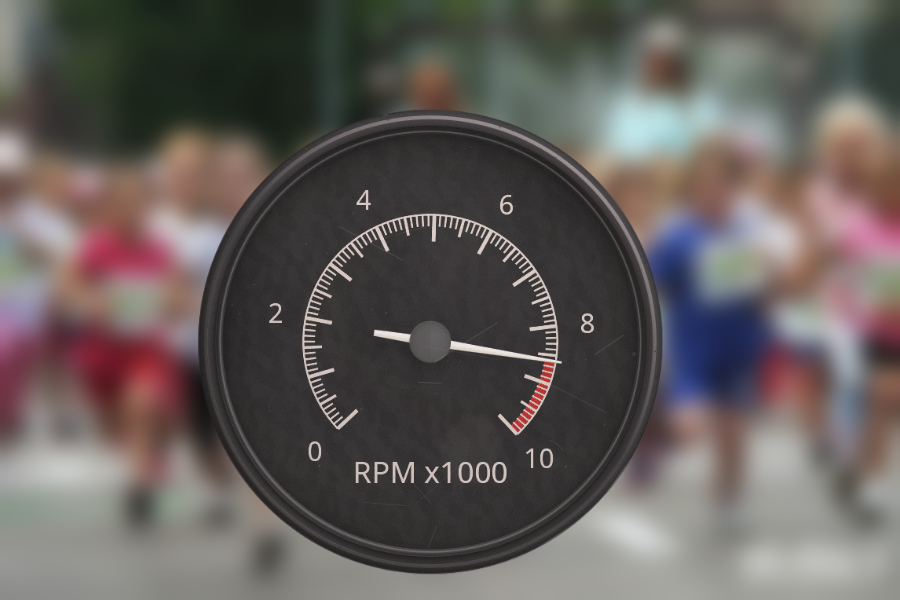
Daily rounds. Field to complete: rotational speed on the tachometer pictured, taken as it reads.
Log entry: 8600 rpm
